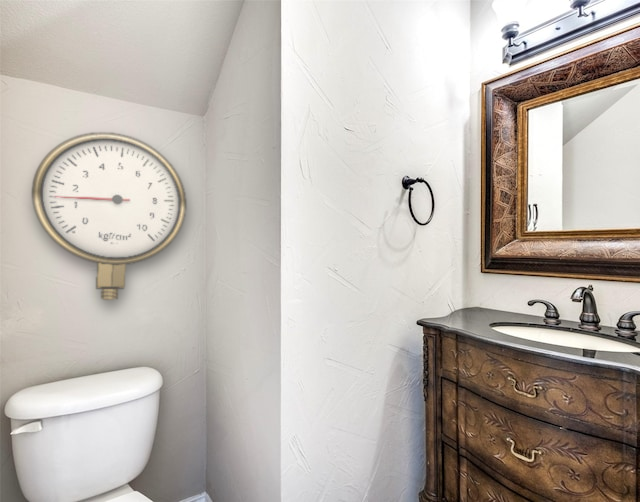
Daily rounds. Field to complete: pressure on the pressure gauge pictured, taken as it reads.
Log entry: 1.4 kg/cm²
